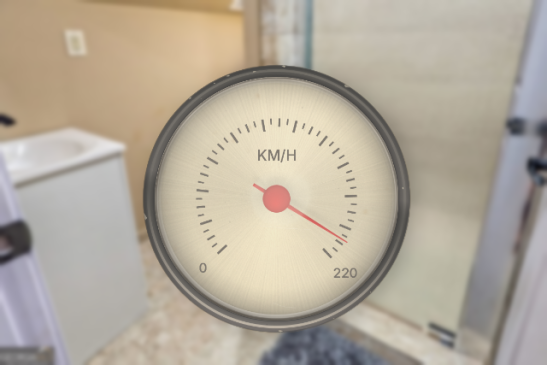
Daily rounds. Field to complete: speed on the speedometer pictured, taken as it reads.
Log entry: 207.5 km/h
